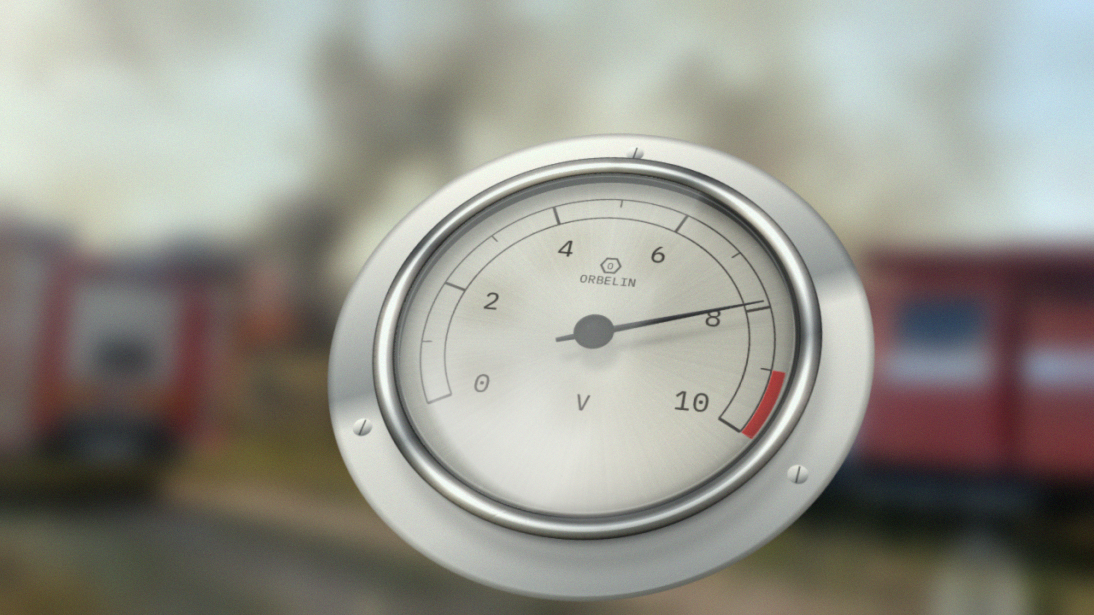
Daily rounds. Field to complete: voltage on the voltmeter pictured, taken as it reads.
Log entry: 8 V
